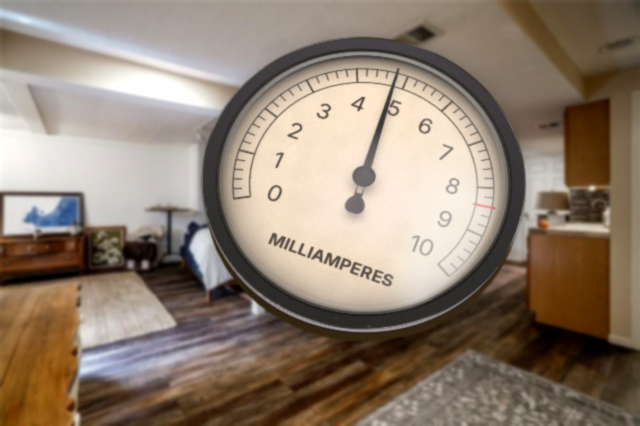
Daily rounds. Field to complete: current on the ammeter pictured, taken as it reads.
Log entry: 4.8 mA
